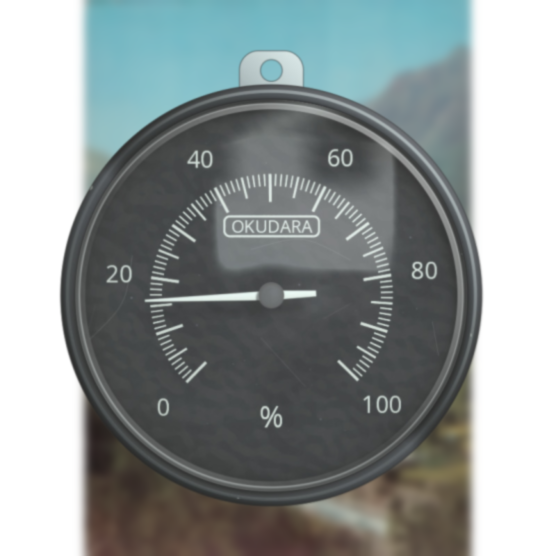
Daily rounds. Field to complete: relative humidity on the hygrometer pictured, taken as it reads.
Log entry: 16 %
